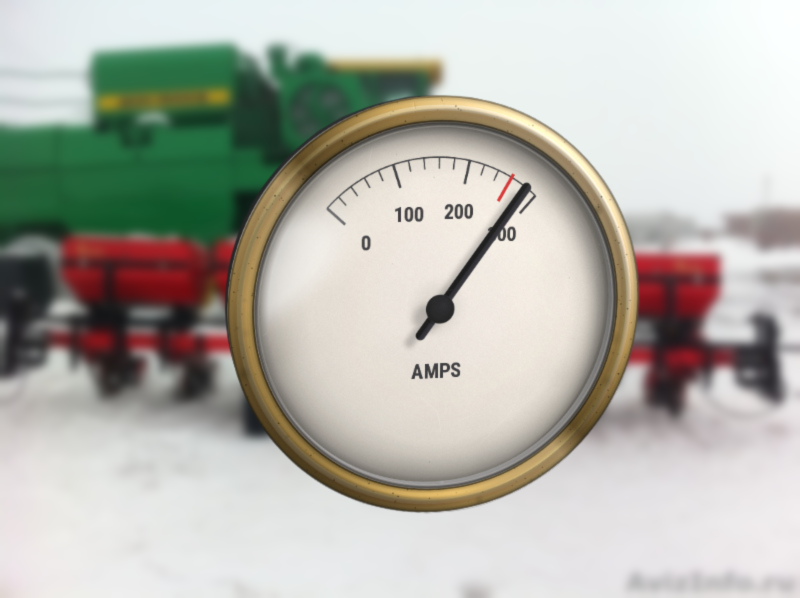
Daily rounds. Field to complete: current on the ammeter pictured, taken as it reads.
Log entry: 280 A
